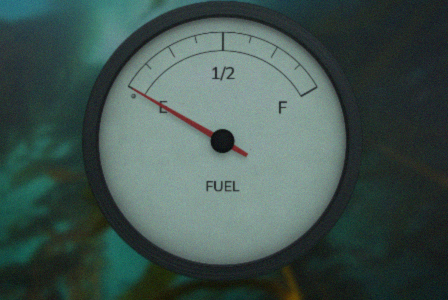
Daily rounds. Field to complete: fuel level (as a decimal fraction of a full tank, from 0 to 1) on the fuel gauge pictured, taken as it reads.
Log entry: 0
